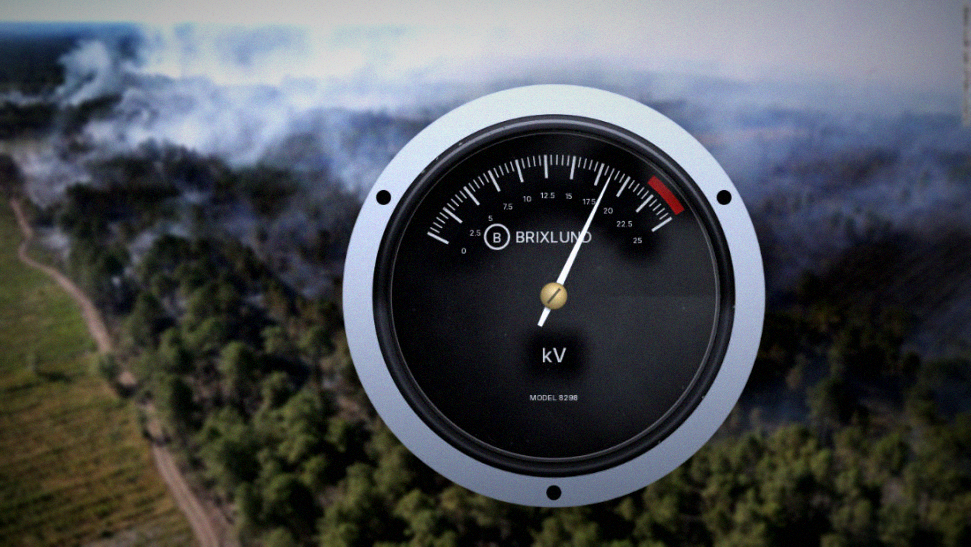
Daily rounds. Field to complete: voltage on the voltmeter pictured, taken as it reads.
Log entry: 18.5 kV
